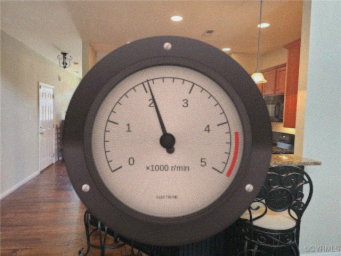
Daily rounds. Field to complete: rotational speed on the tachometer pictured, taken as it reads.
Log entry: 2100 rpm
